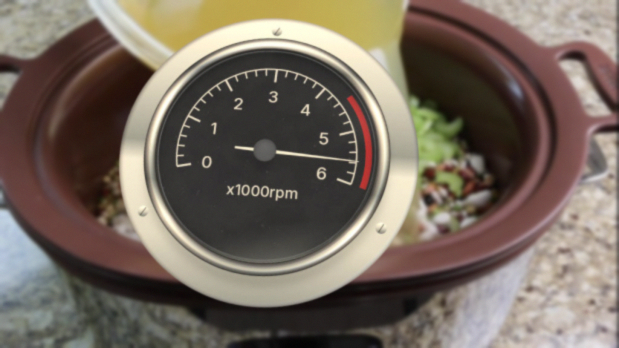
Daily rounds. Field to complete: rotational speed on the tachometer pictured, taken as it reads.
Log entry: 5600 rpm
